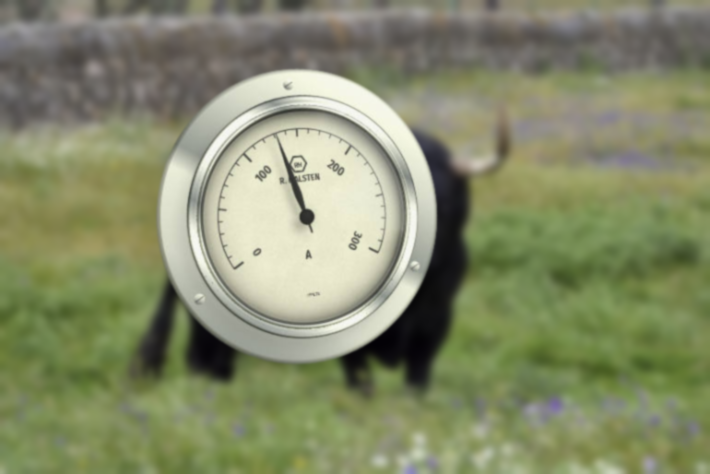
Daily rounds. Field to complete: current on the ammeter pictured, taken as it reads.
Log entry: 130 A
